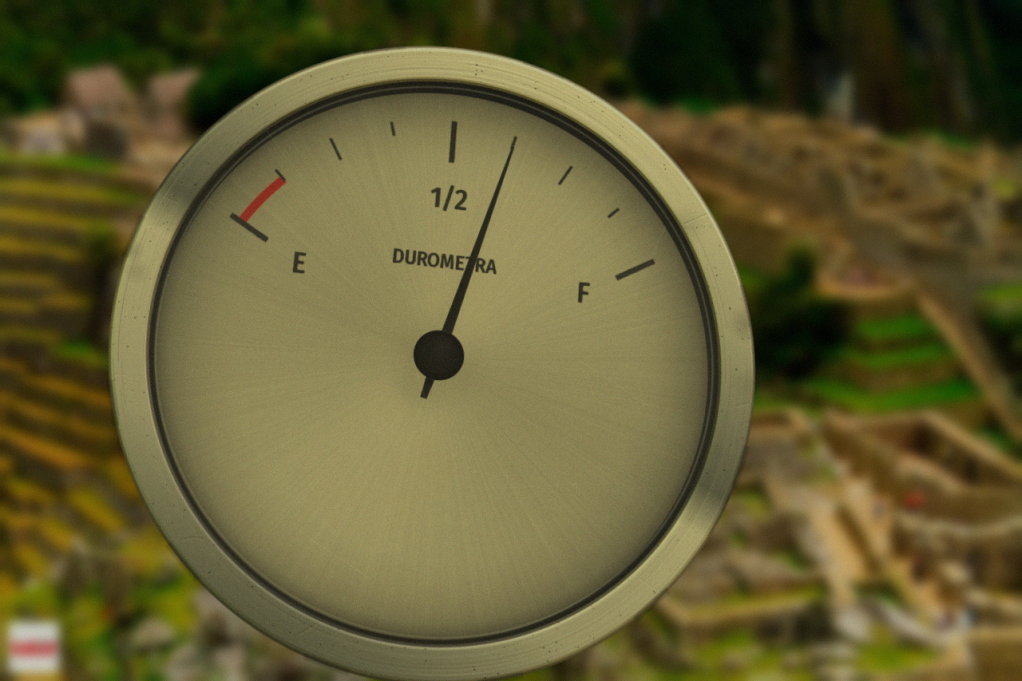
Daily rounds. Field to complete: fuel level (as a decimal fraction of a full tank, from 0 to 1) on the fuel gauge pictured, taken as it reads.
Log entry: 0.625
